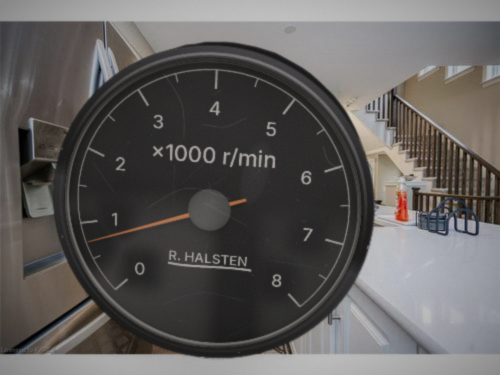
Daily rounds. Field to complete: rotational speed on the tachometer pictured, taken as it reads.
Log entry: 750 rpm
